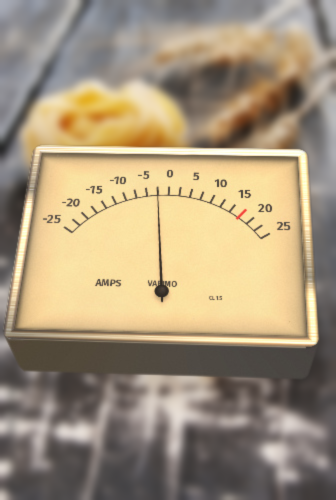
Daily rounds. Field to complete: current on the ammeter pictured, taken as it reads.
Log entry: -2.5 A
